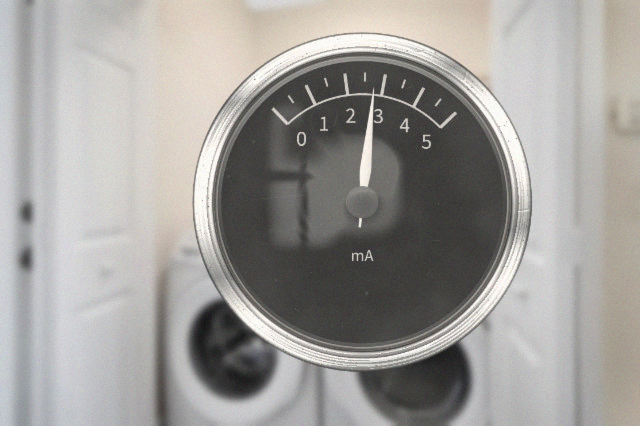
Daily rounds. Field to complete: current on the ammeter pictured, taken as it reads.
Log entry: 2.75 mA
